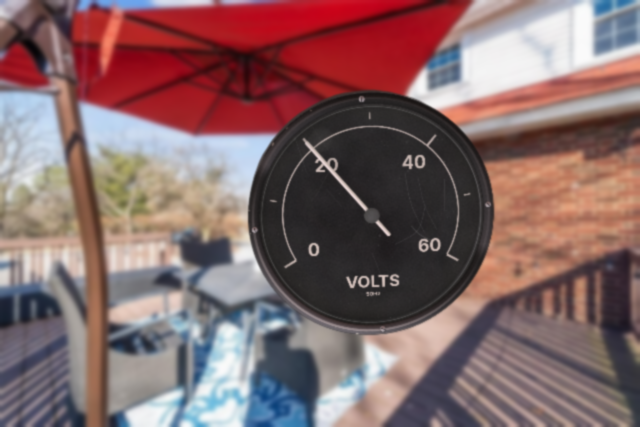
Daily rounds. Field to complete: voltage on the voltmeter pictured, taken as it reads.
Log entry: 20 V
